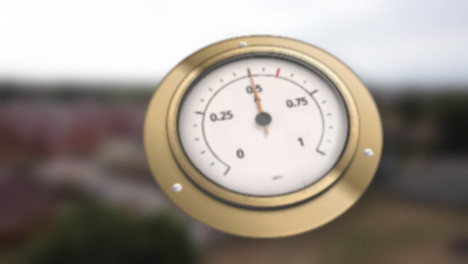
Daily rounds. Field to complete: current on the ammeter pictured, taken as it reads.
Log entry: 0.5 A
